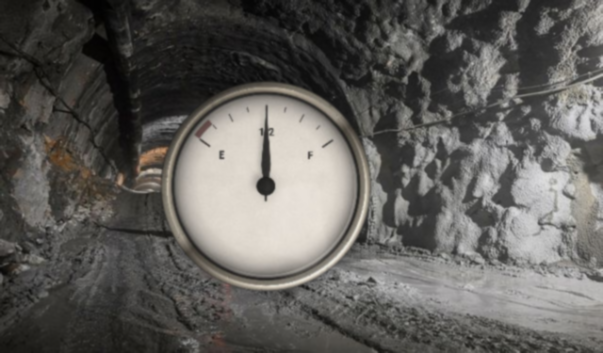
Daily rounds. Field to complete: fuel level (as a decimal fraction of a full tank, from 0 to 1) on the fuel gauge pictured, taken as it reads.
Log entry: 0.5
